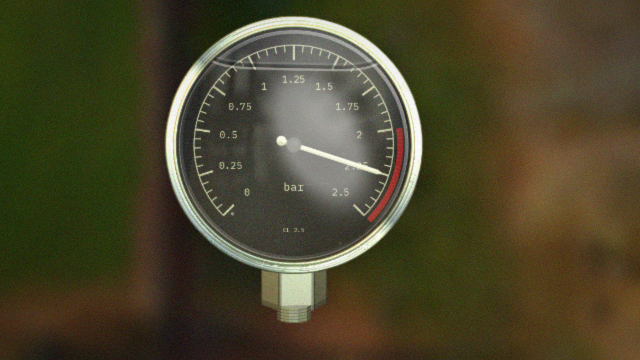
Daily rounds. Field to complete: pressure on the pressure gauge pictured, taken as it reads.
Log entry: 2.25 bar
